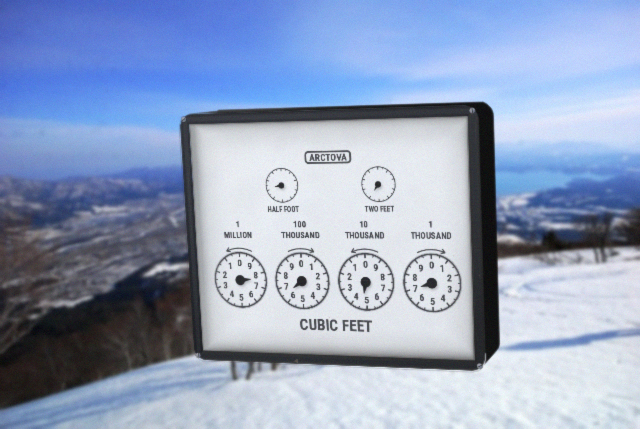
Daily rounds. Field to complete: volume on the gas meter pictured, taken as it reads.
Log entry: 764700 ft³
